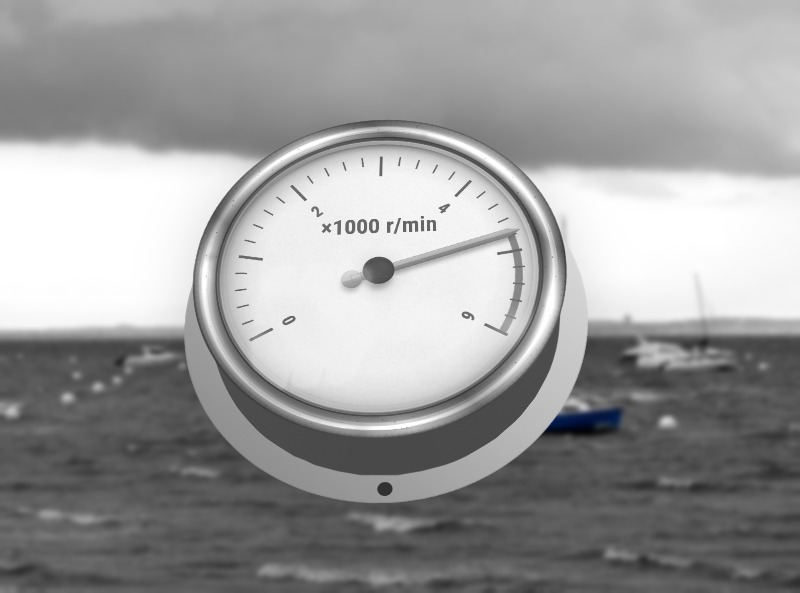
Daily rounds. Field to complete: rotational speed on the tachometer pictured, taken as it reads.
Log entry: 4800 rpm
